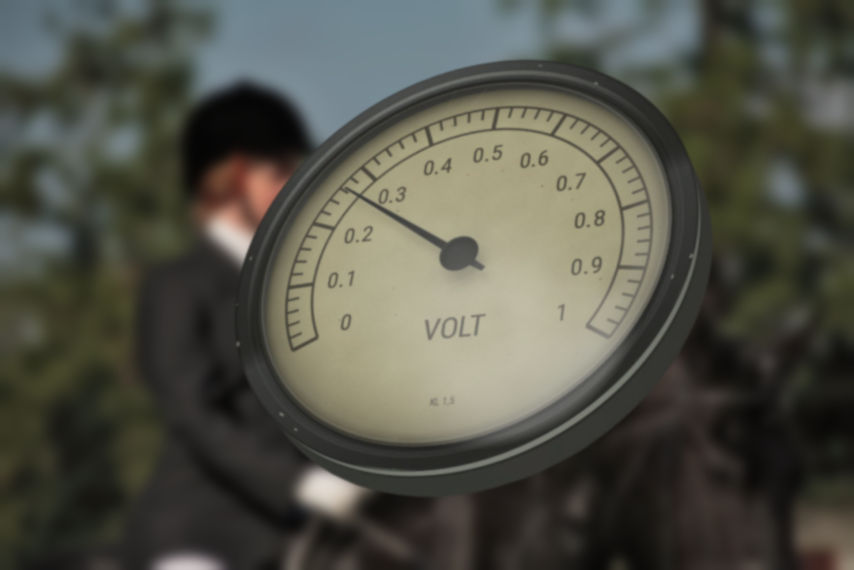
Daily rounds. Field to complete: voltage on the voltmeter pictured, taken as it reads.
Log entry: 0.26 V
